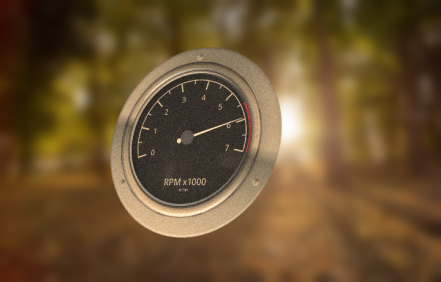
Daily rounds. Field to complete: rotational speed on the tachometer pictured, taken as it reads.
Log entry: 6000 rpm
